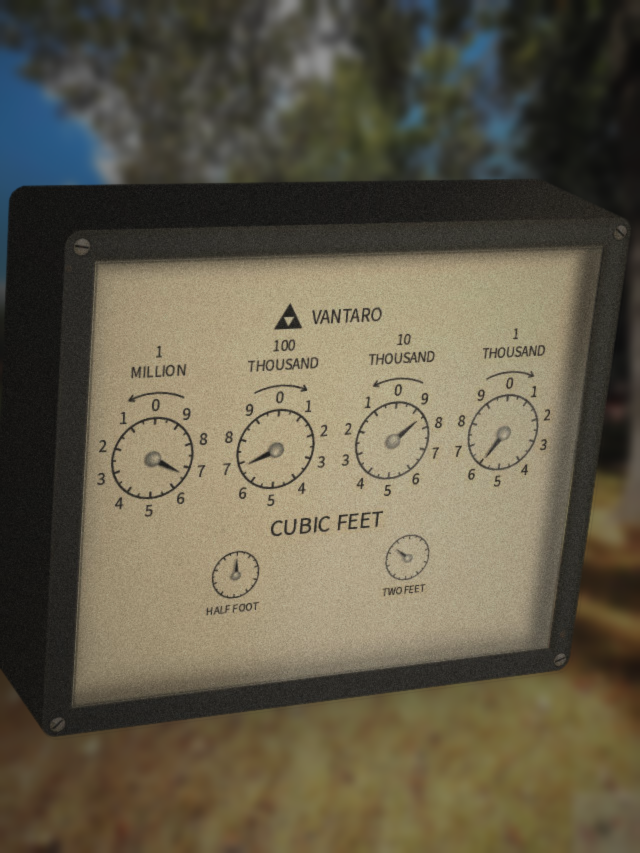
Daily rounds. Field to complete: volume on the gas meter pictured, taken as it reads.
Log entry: 668600 ft³
